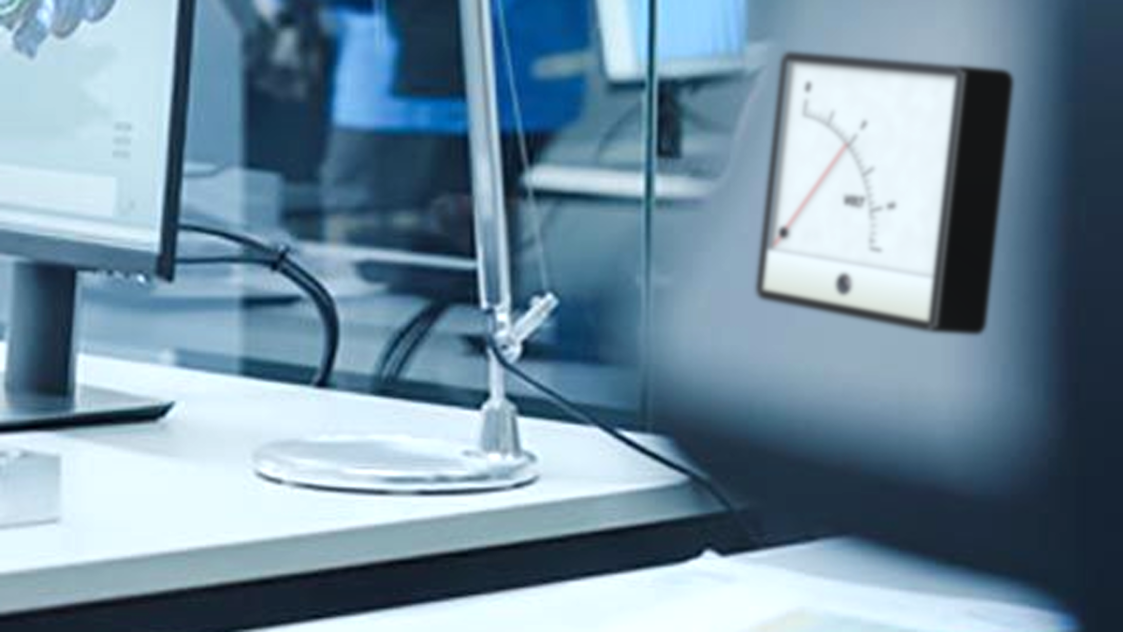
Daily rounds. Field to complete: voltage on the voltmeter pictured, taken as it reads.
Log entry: 1 V
